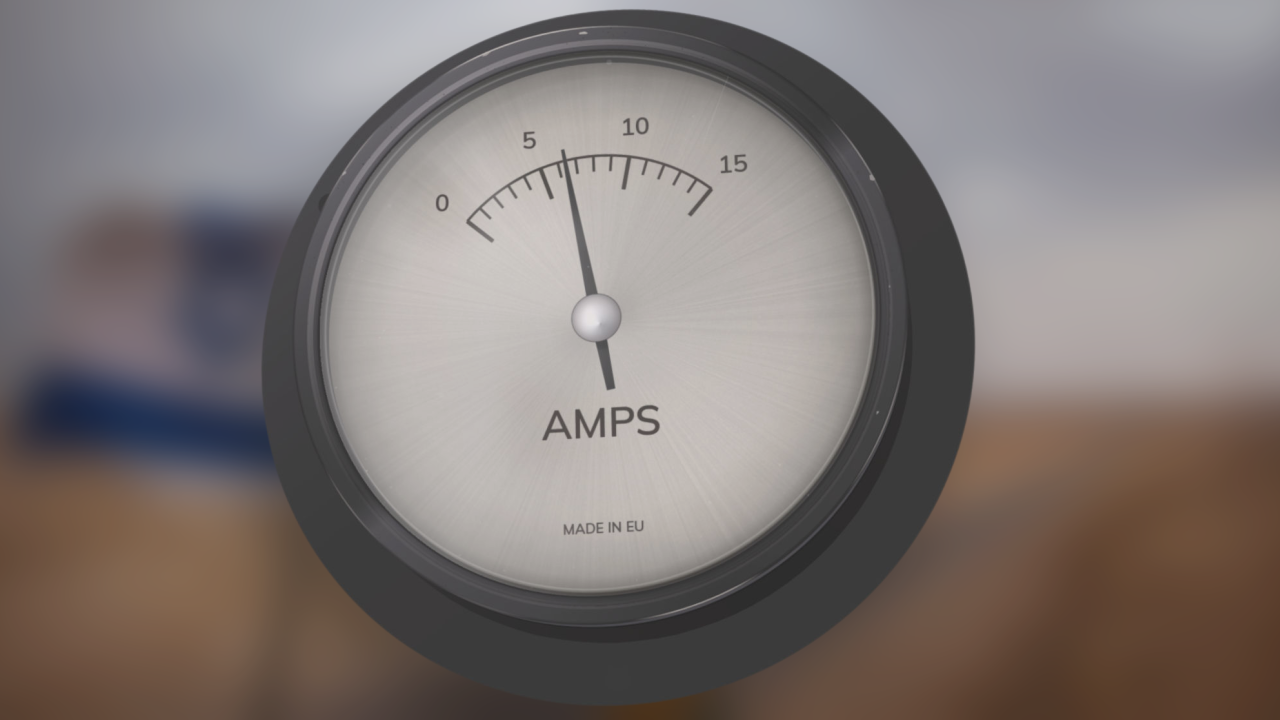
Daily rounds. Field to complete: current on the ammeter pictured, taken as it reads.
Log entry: 6.5 A
